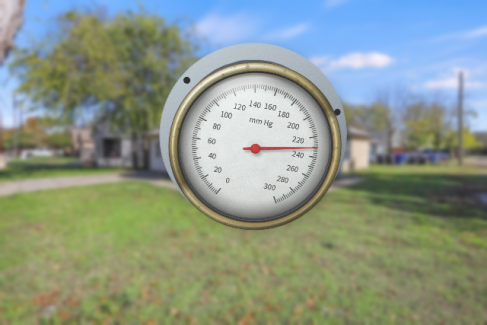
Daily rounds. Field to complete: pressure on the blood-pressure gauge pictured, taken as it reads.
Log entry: 230 mmHg
